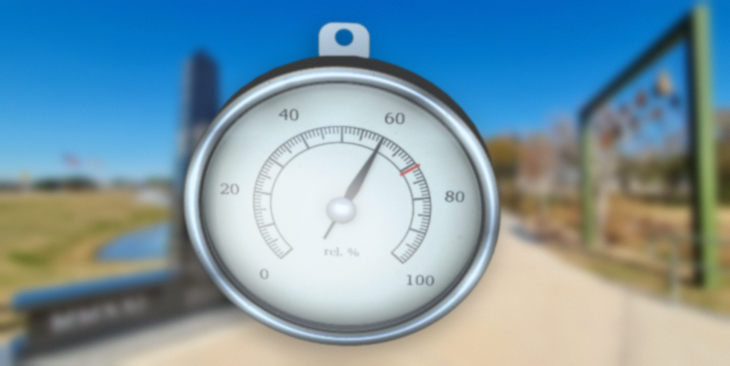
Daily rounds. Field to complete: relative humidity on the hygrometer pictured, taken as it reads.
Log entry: 60 %
